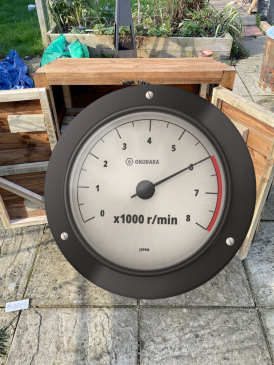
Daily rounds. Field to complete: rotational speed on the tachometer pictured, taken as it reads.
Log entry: 6000 rpm
